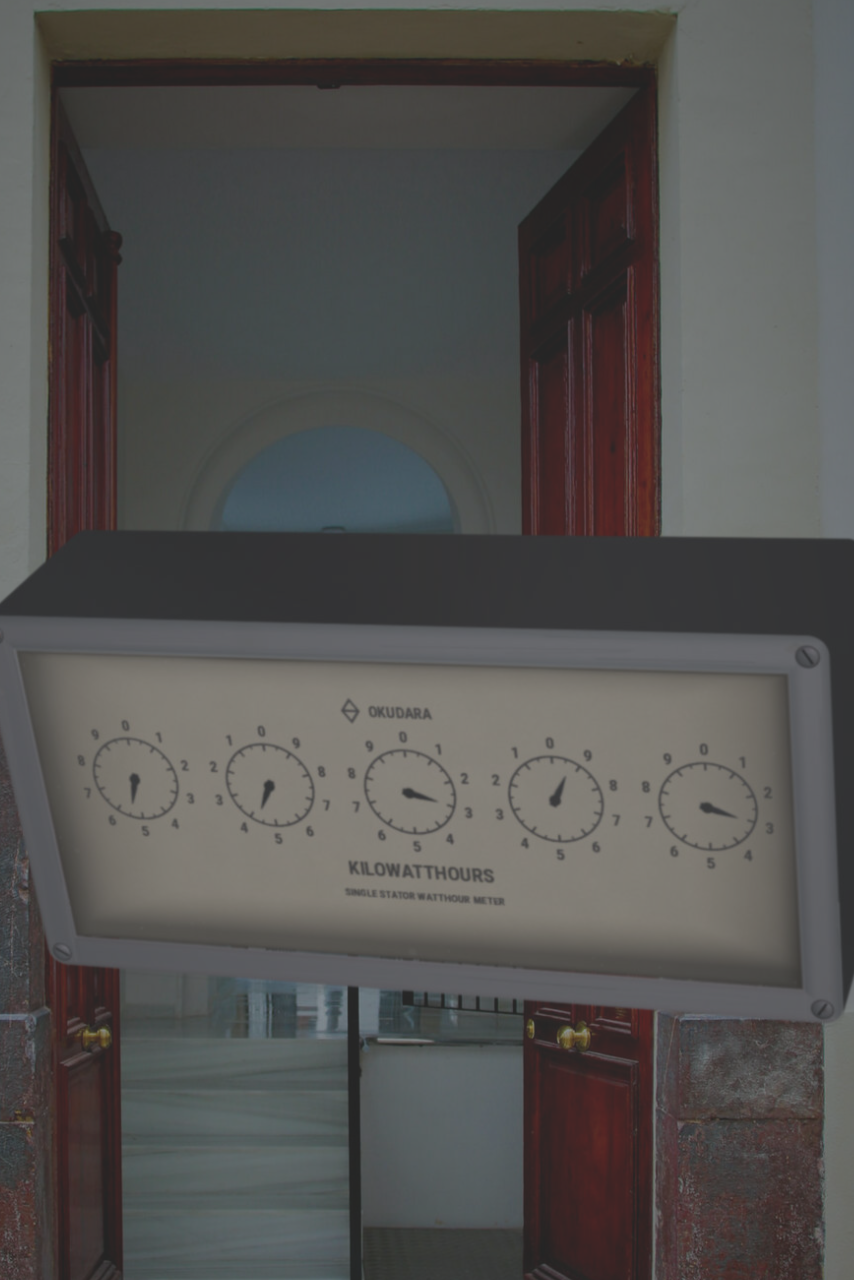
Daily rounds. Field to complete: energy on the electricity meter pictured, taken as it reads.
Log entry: 54293 kWh
